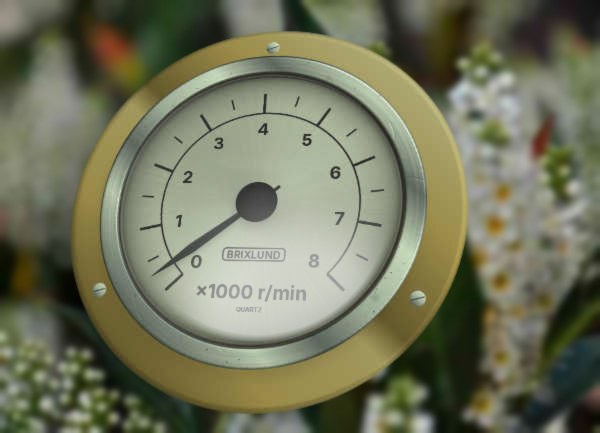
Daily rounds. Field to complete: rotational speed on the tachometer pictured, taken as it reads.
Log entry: 250 rpm
